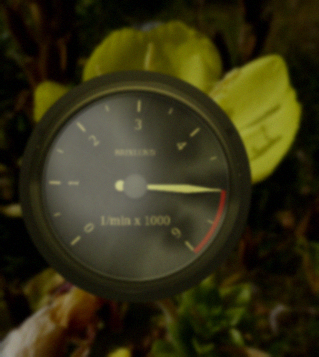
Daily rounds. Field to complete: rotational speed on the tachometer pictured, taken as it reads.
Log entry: 5000 rpm
